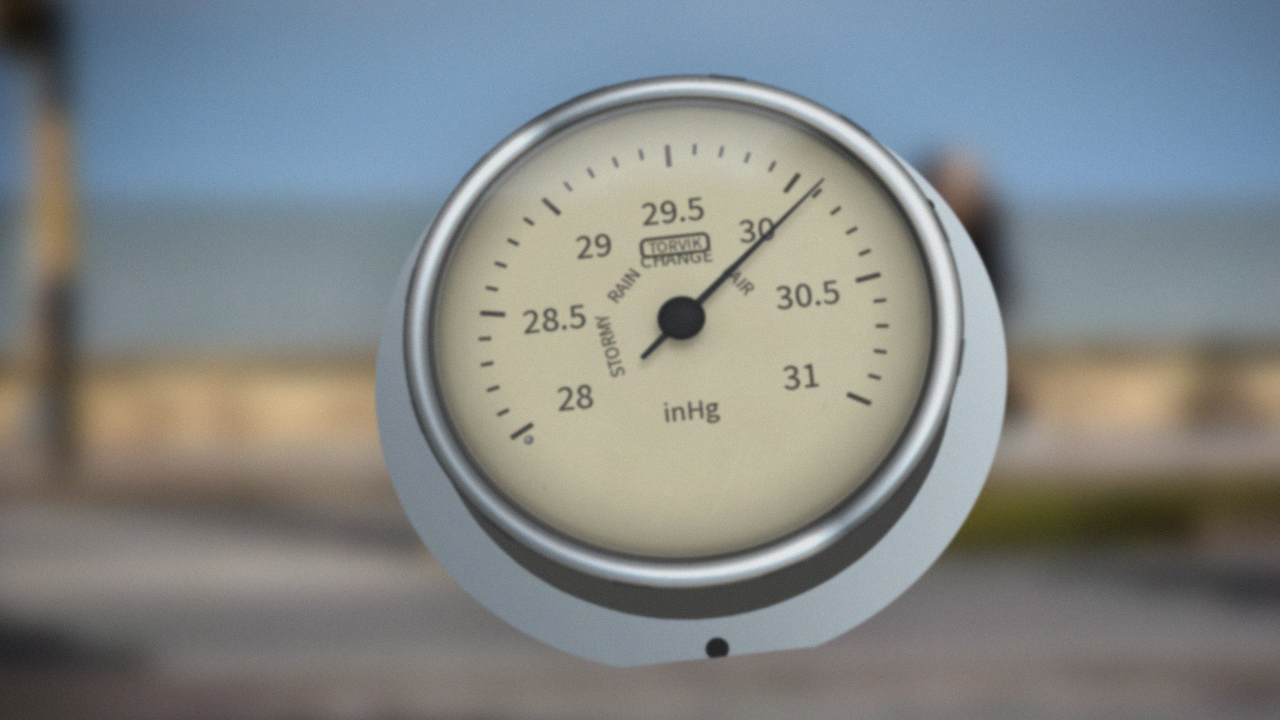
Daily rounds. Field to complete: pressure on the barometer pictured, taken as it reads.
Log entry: 30.1 inHg
